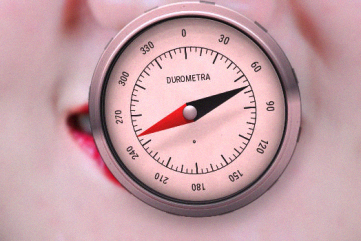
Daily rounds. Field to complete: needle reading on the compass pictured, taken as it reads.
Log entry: 250 °
